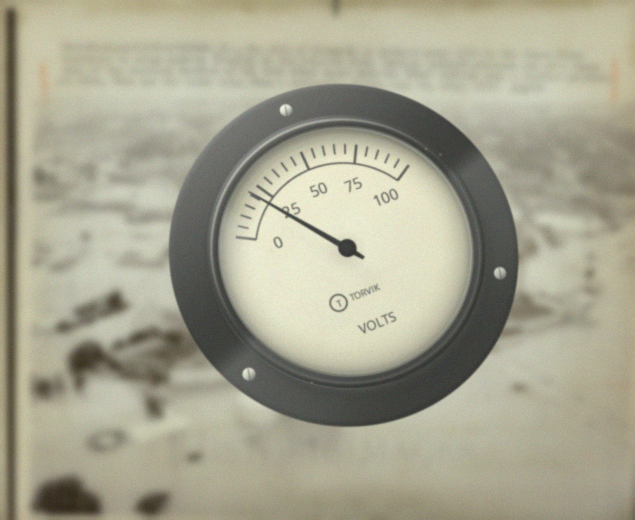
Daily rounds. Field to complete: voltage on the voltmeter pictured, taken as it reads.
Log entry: 20 V
